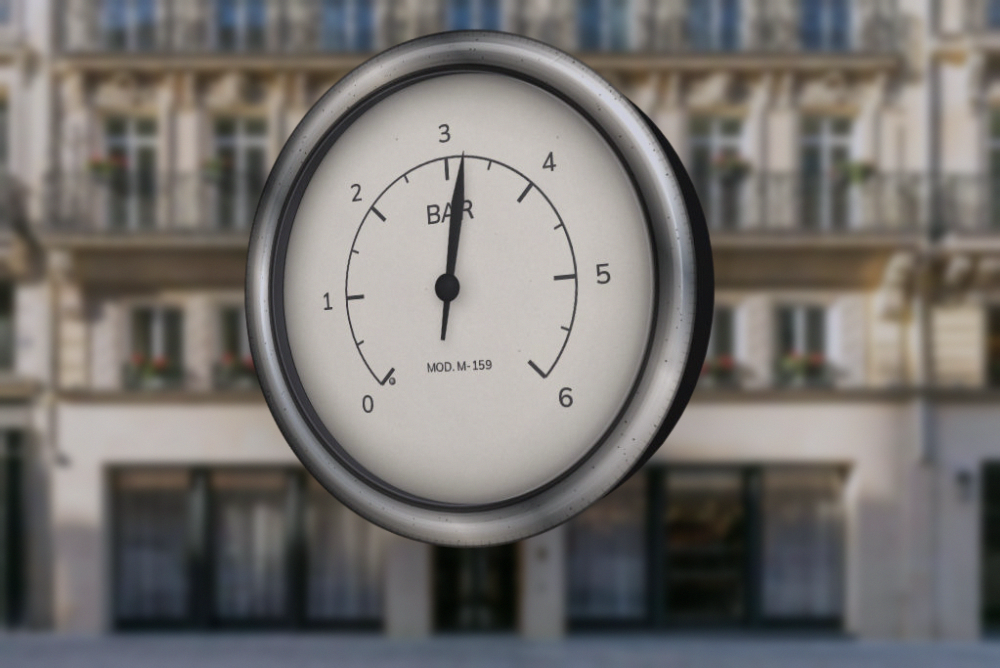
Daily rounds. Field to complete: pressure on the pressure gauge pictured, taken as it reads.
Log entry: 3.25 bar
